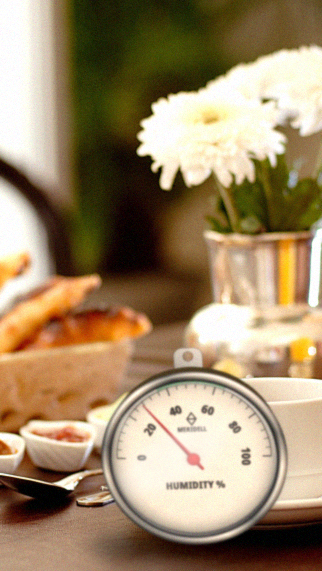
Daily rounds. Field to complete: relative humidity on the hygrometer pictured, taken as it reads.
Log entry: 28 %
